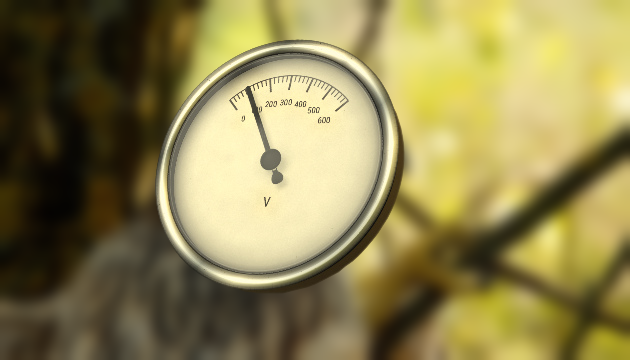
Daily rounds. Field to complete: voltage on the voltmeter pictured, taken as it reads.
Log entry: 100 V
